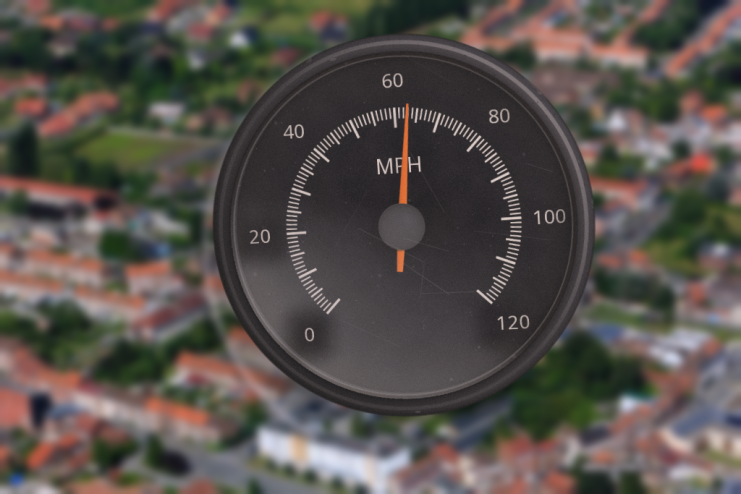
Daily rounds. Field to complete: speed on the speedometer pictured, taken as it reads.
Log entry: 63 mph
